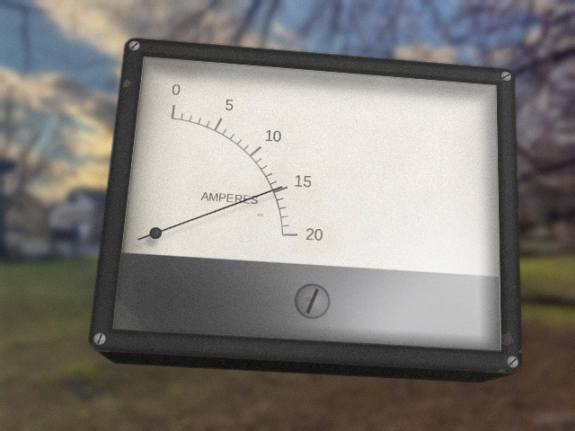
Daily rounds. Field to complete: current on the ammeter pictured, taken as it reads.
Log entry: 15 A
